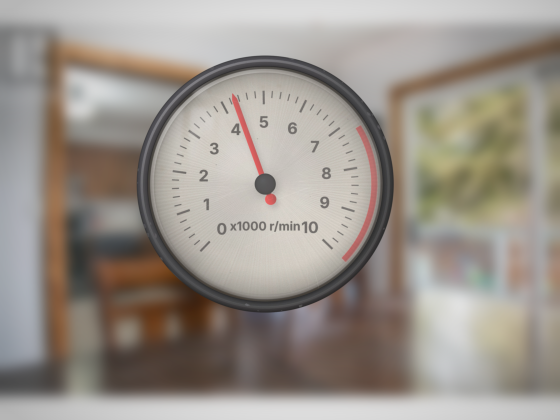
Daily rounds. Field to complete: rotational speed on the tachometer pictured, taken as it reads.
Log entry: 4300 rpm
